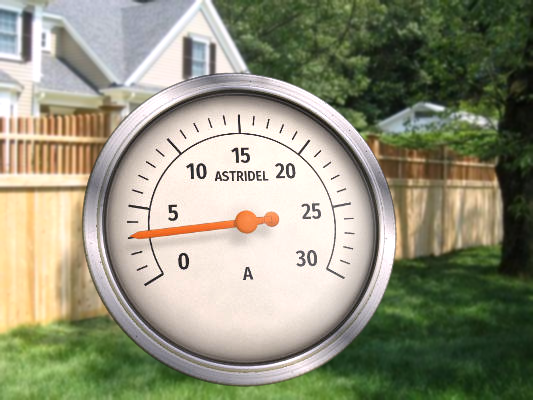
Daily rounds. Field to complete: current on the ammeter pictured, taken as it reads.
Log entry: 3 A
